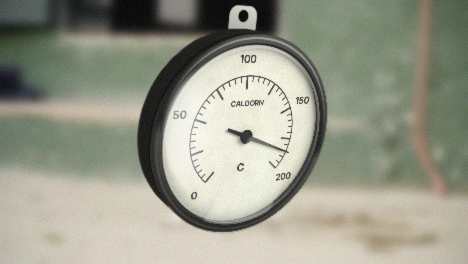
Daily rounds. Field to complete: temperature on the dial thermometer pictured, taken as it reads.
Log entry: 185 °C
